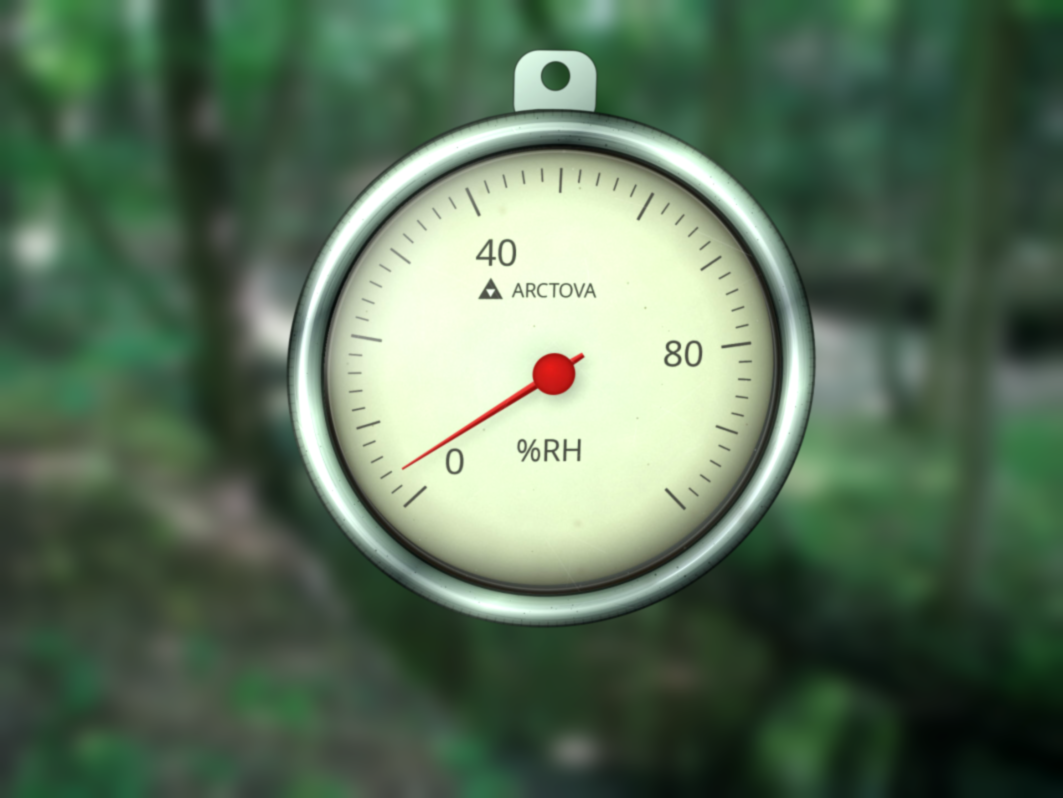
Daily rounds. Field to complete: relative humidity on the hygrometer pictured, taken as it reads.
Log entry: 4 %
